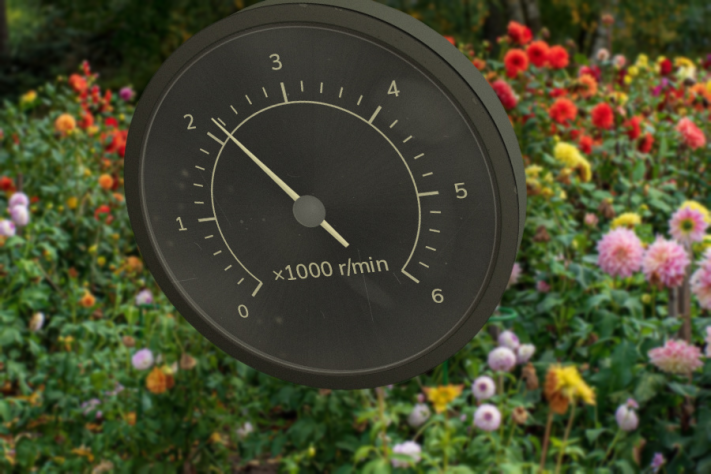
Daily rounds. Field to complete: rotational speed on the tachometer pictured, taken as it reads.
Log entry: 2200 rpm
